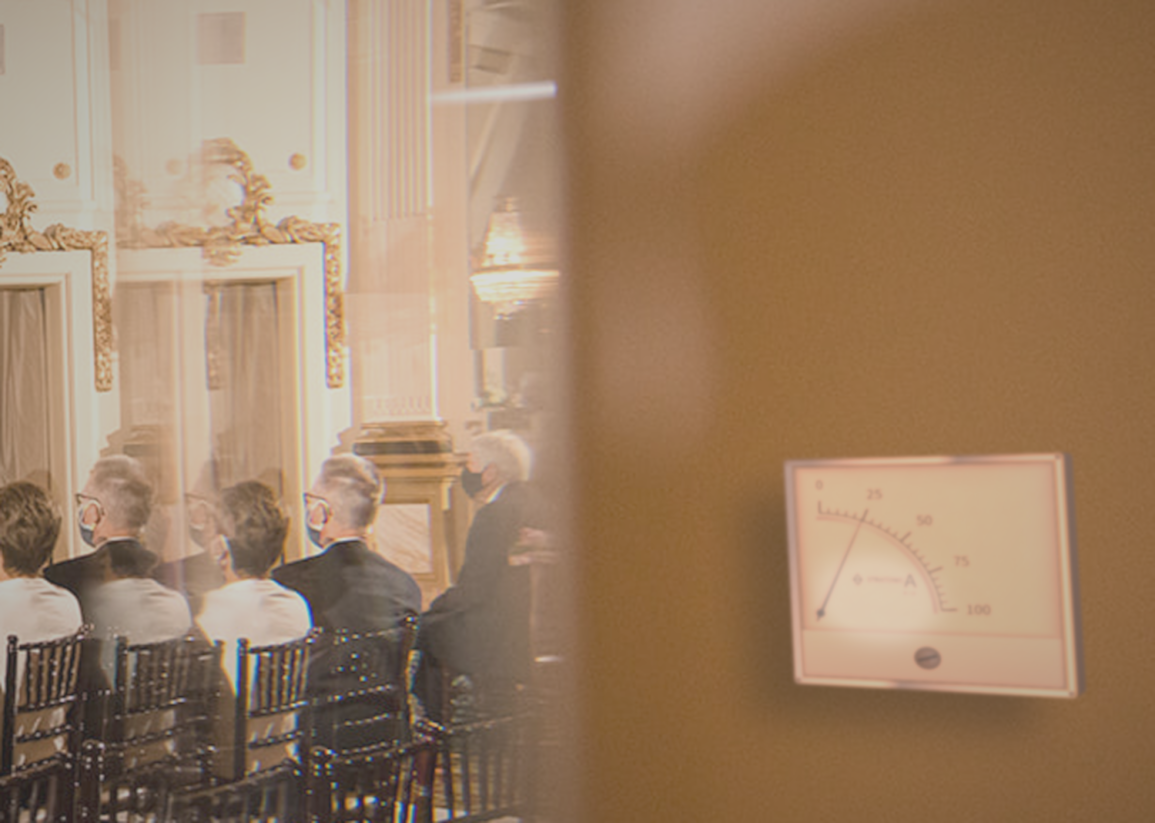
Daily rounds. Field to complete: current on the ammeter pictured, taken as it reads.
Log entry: 25 A
